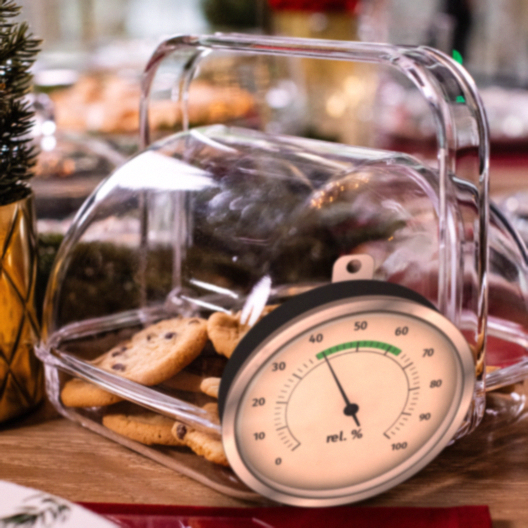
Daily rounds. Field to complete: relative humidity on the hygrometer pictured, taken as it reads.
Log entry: 40 %
